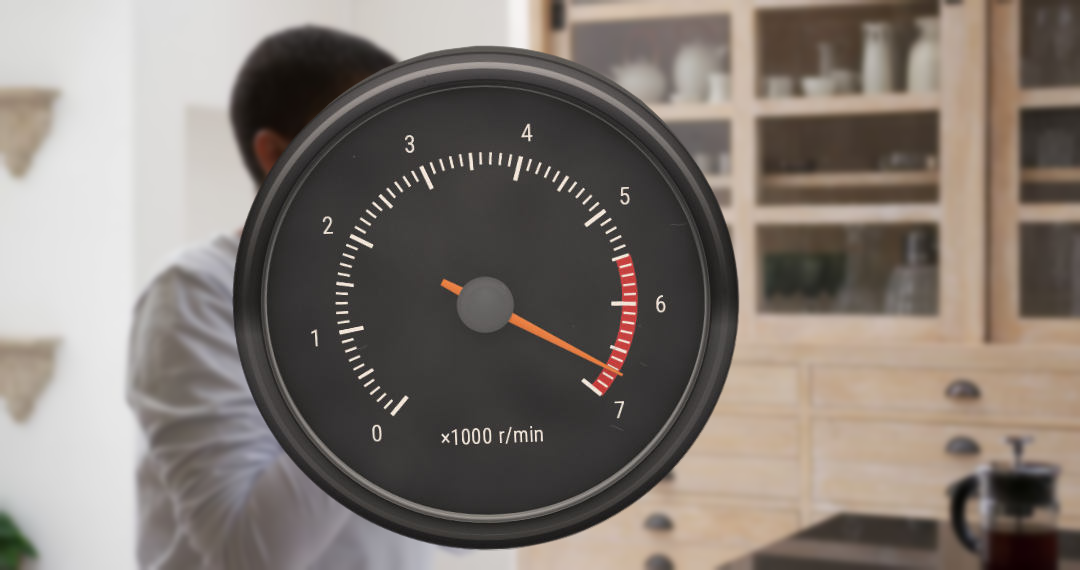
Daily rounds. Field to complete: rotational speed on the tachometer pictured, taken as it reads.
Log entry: 6700 rpm
